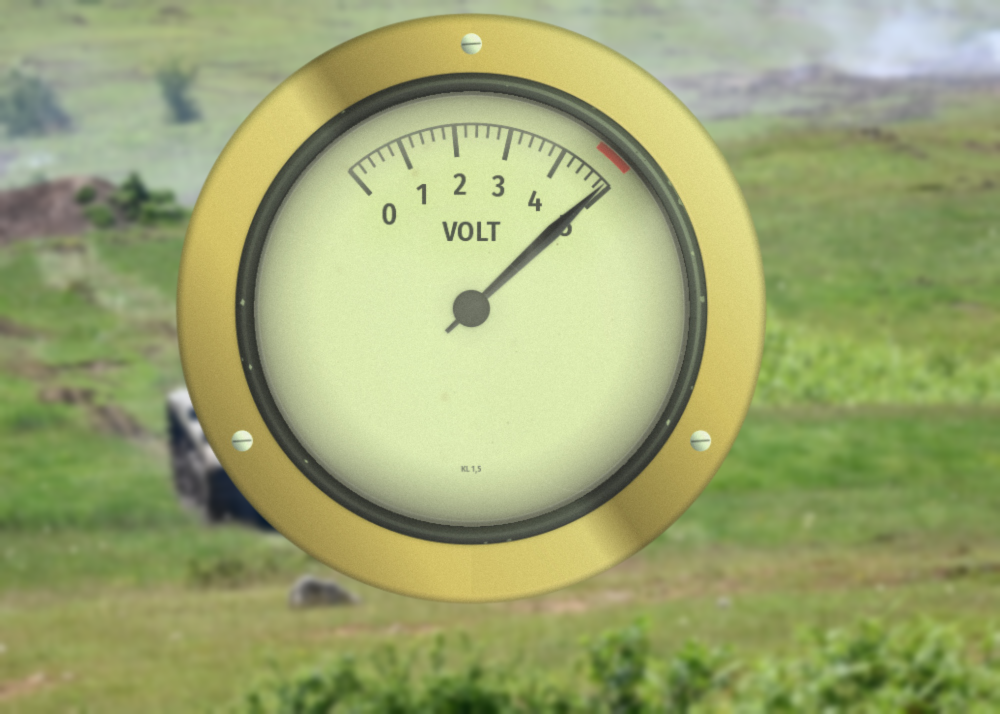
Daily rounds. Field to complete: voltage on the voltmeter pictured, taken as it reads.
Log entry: 4.9 V
